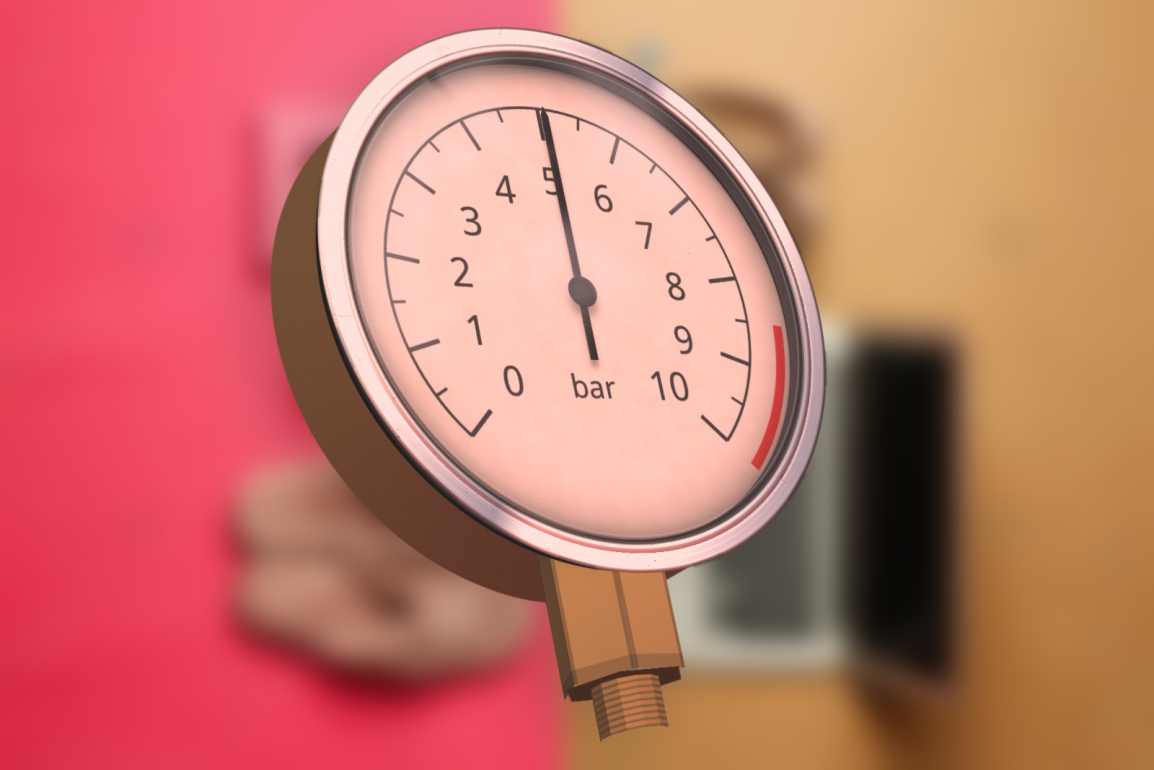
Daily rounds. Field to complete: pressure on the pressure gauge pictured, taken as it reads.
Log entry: 5 bar
